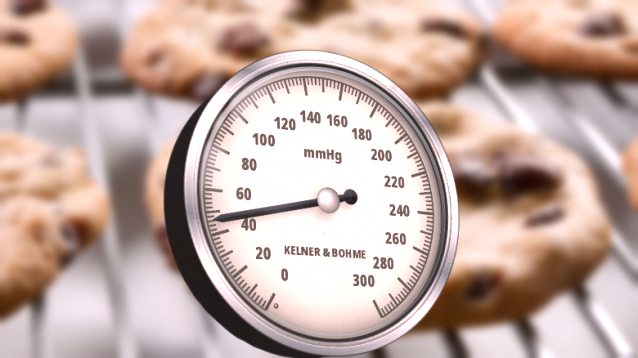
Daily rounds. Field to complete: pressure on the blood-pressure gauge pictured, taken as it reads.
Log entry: 46 mmHg
